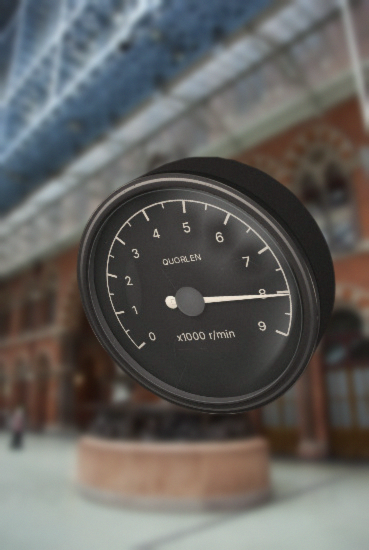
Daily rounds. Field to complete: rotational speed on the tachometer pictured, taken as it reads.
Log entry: 8000 rpm
